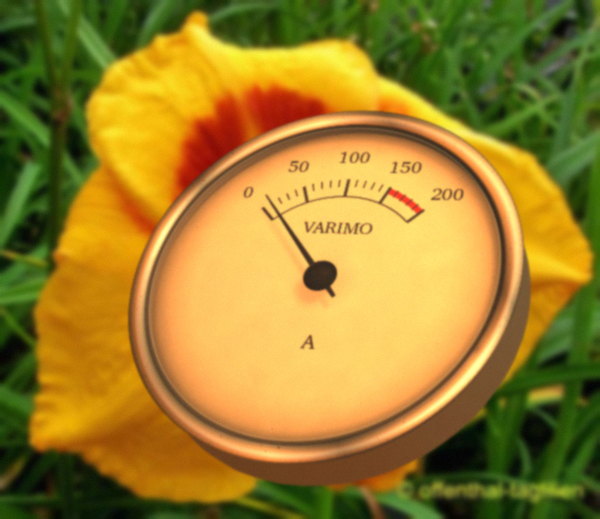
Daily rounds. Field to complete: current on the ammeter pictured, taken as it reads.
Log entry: 10 A
